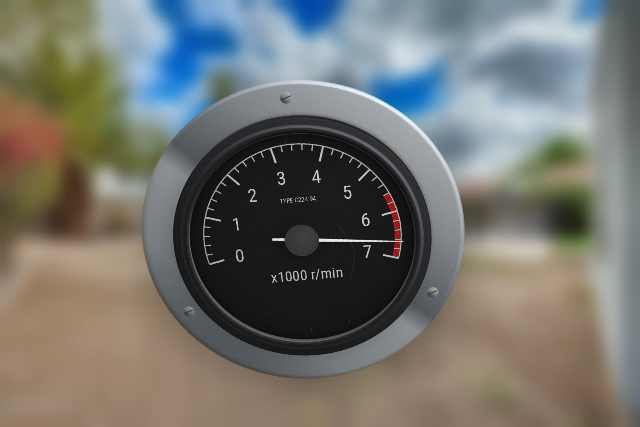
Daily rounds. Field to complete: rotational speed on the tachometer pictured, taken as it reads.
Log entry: 6600 rpm
